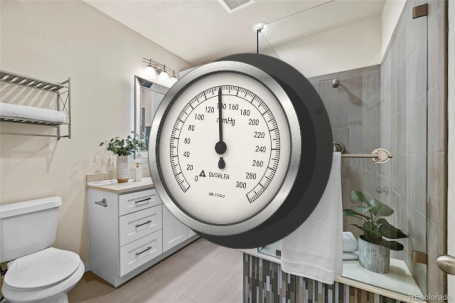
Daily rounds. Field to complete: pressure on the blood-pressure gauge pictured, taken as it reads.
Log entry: 140 mmHg
